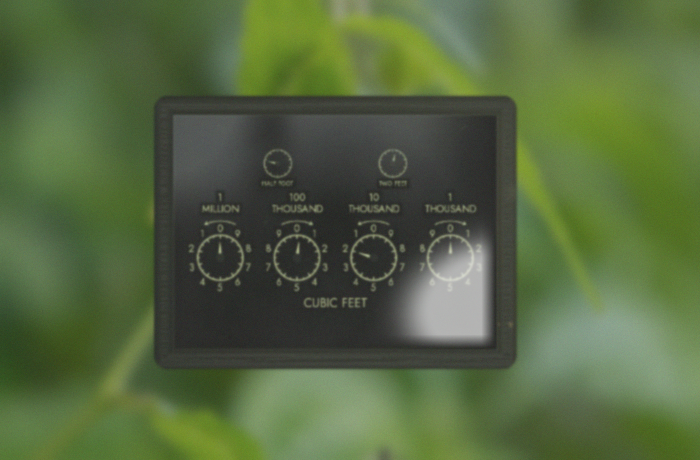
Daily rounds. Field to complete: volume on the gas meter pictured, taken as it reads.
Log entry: 2000 ft³
